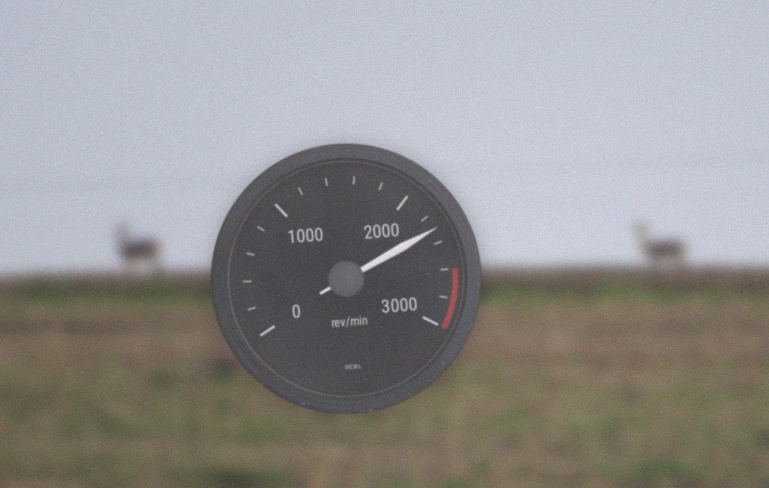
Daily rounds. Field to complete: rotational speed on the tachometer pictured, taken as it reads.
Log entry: 2300 rpm
